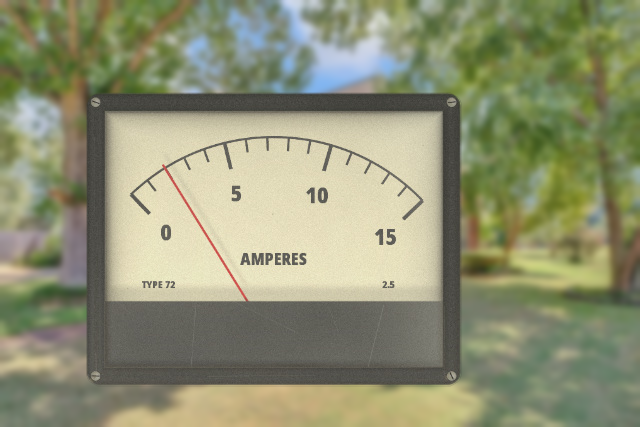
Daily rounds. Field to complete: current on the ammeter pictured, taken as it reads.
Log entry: 2 A
